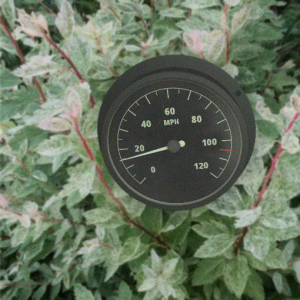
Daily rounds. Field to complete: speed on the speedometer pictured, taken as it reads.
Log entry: 15 mph
